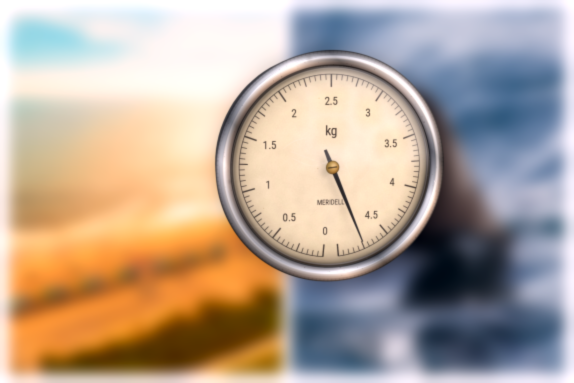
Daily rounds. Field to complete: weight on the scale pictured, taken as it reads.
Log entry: 4.75 kg
